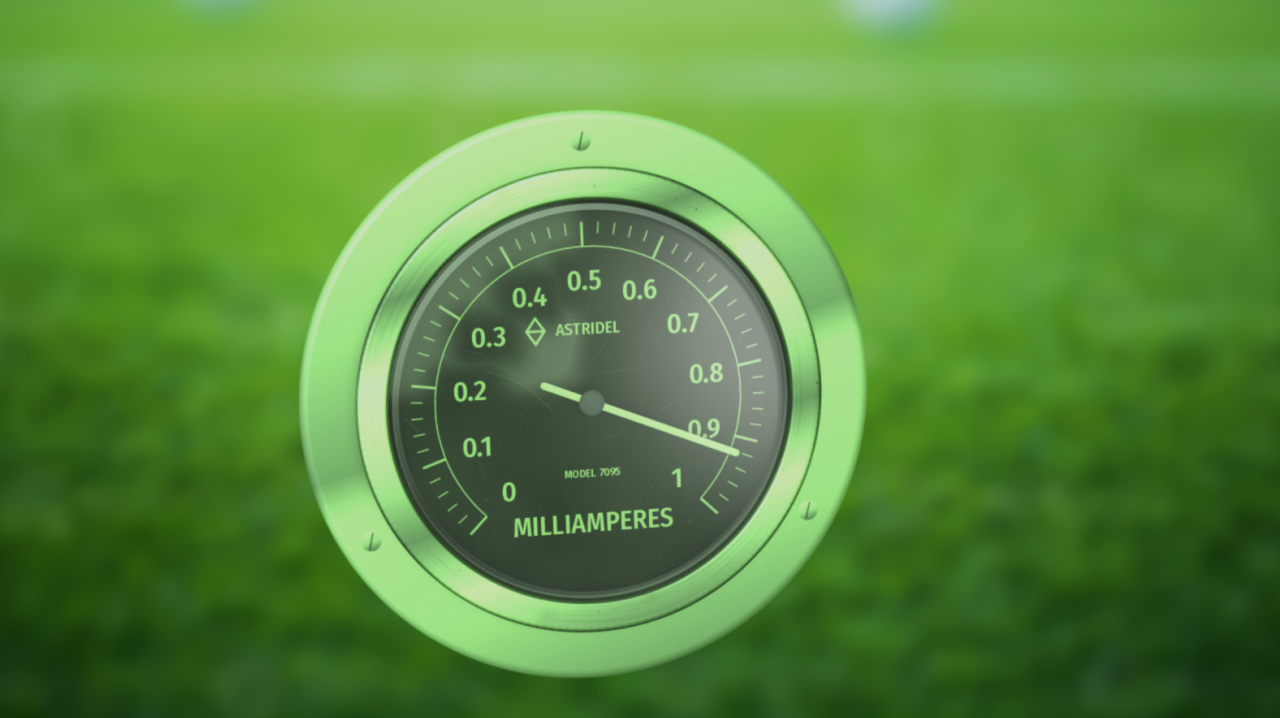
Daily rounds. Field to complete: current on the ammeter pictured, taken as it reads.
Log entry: 0.92 mA
